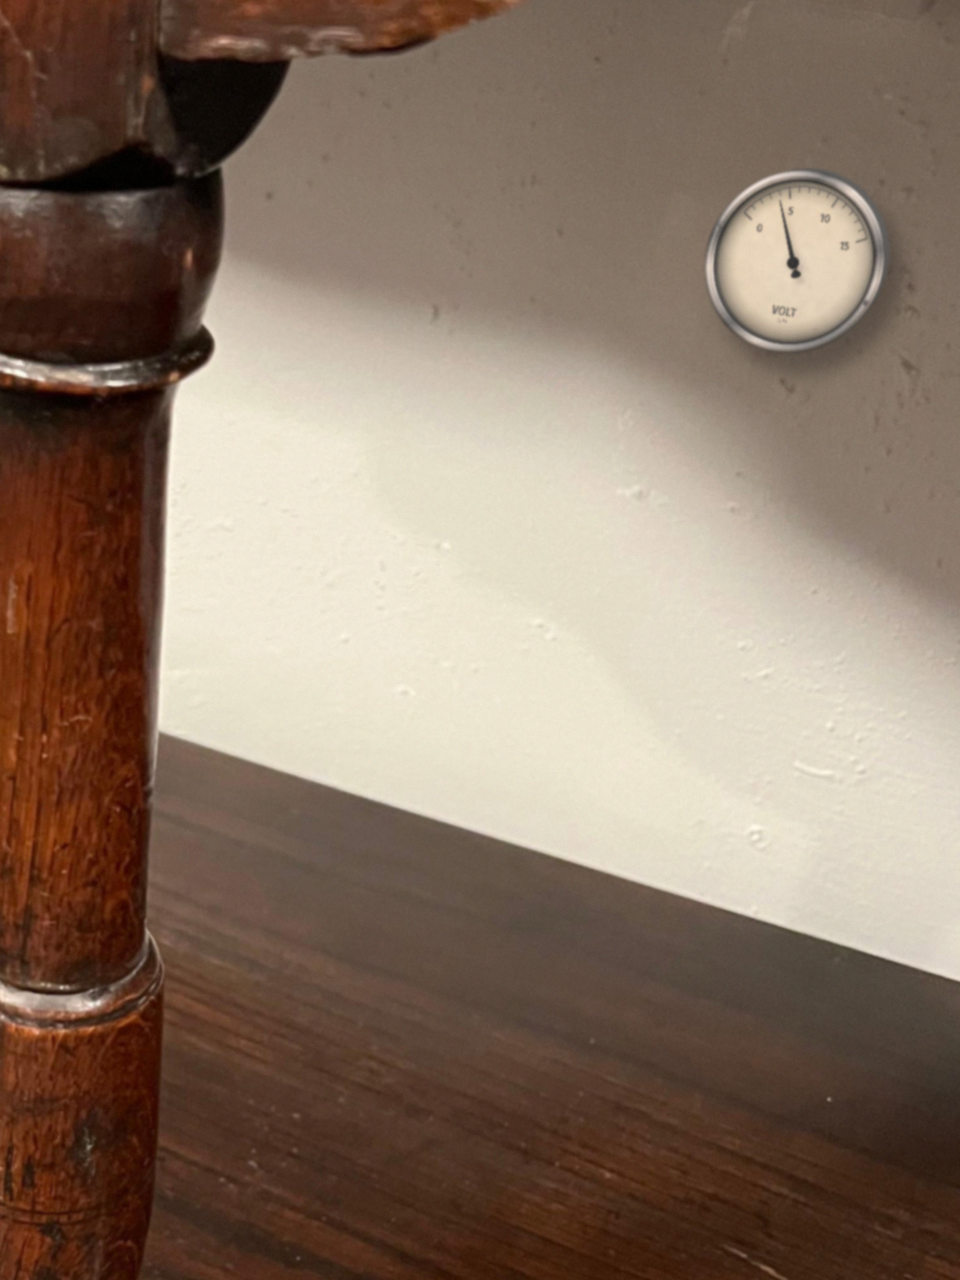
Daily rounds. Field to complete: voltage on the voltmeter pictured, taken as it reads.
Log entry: 4 V
